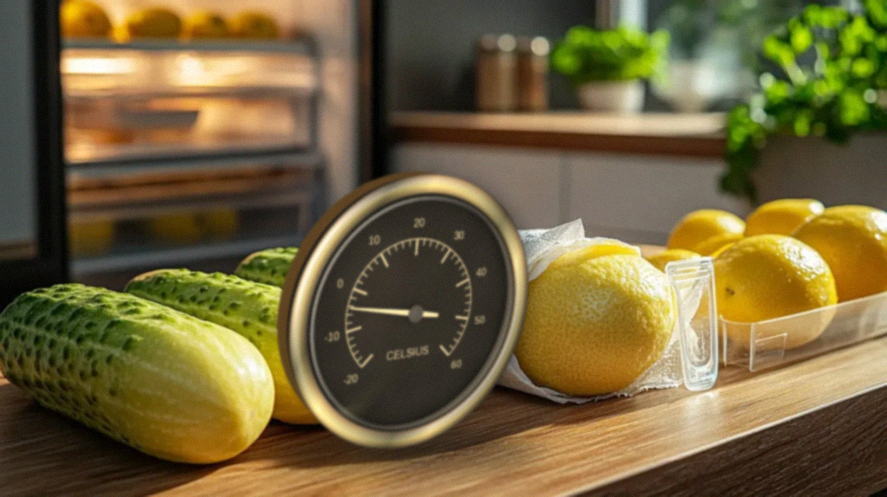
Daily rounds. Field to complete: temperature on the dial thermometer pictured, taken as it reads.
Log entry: -4 °C
